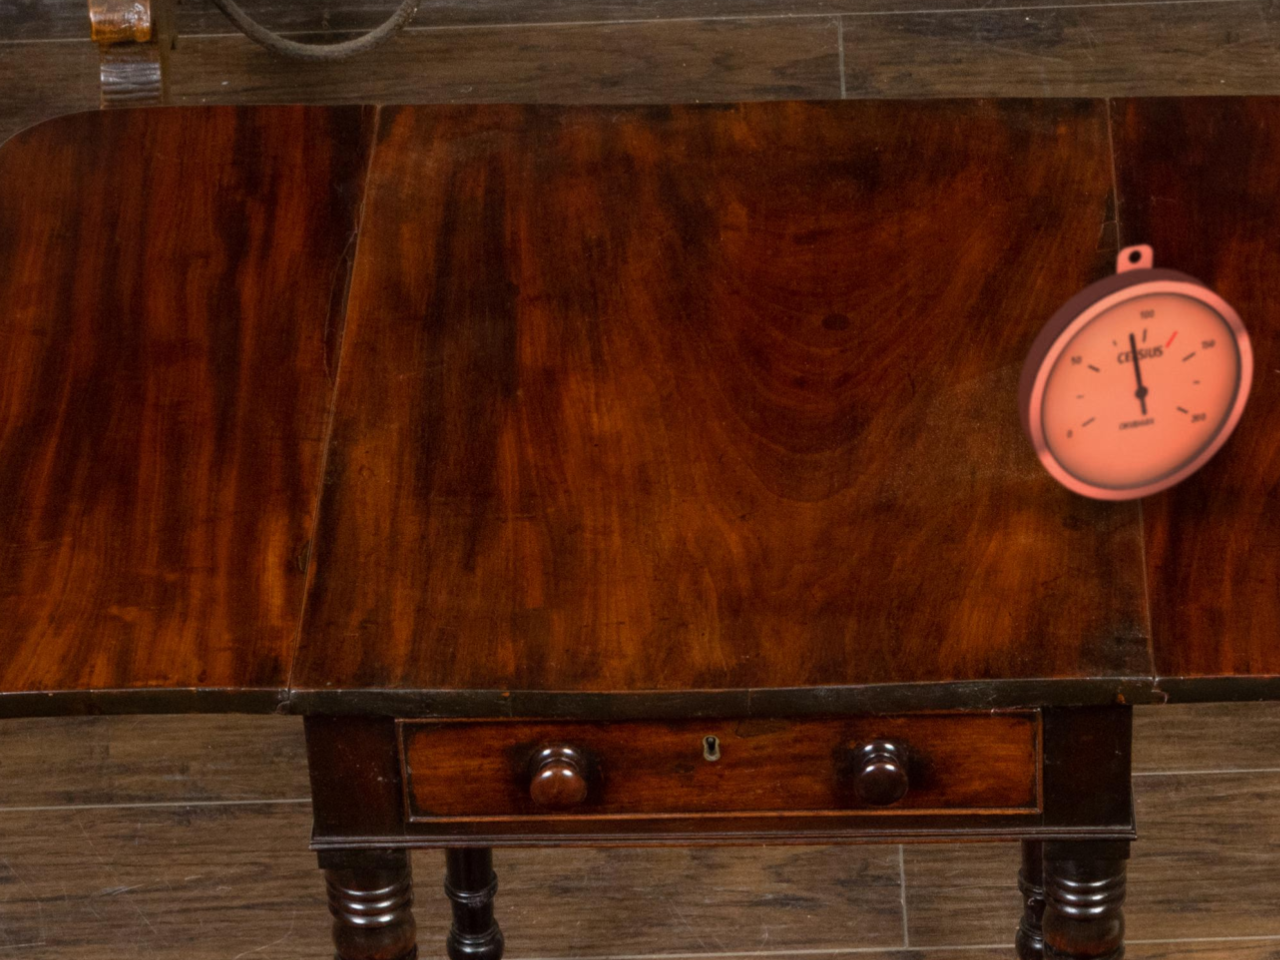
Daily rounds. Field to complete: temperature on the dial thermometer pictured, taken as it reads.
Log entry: 87.5 °C
